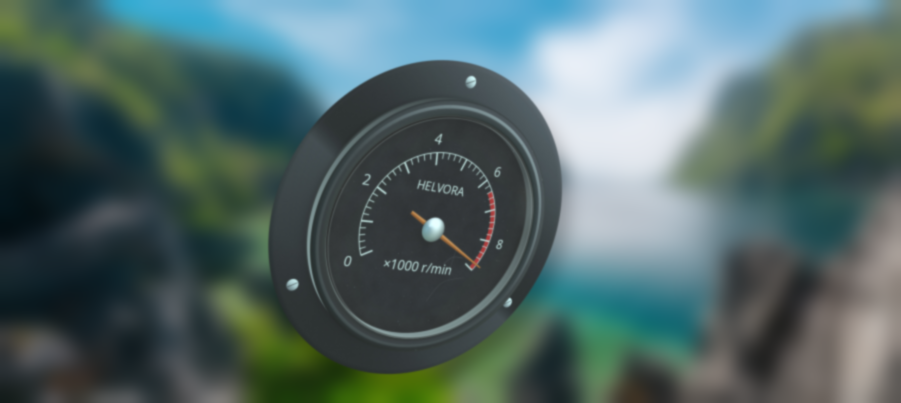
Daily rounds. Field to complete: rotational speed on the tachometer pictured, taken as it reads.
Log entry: 8800 rpm
